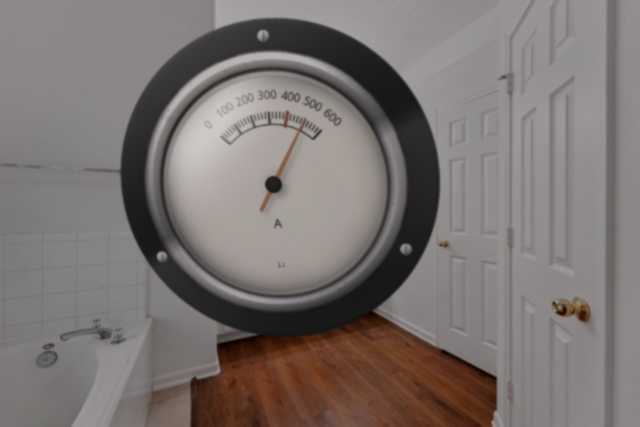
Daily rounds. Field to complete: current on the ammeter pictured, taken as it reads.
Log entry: 500 A
